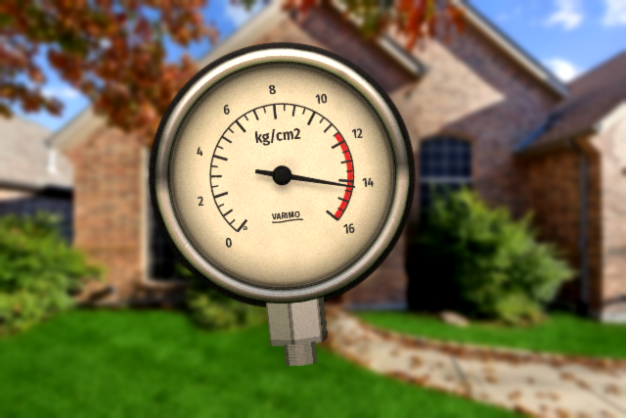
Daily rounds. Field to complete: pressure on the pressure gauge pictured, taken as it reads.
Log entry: 14.25 kg/cm²
